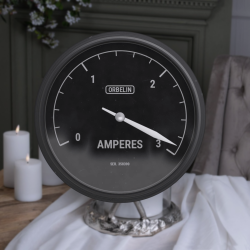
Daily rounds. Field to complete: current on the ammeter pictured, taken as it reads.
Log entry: 2.9 A
